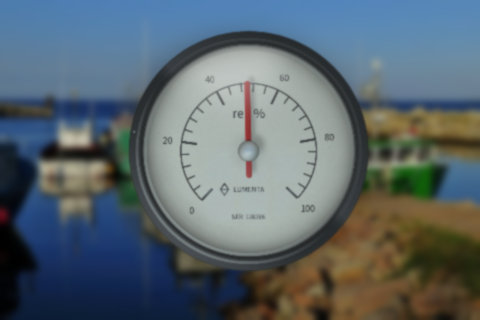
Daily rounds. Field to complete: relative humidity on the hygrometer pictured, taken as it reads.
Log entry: 50 %
